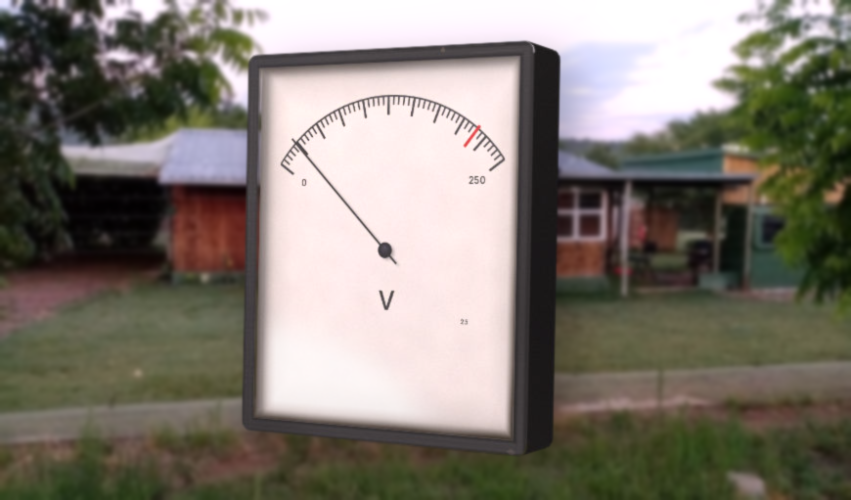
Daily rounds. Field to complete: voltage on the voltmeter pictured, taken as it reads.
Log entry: 25 V
